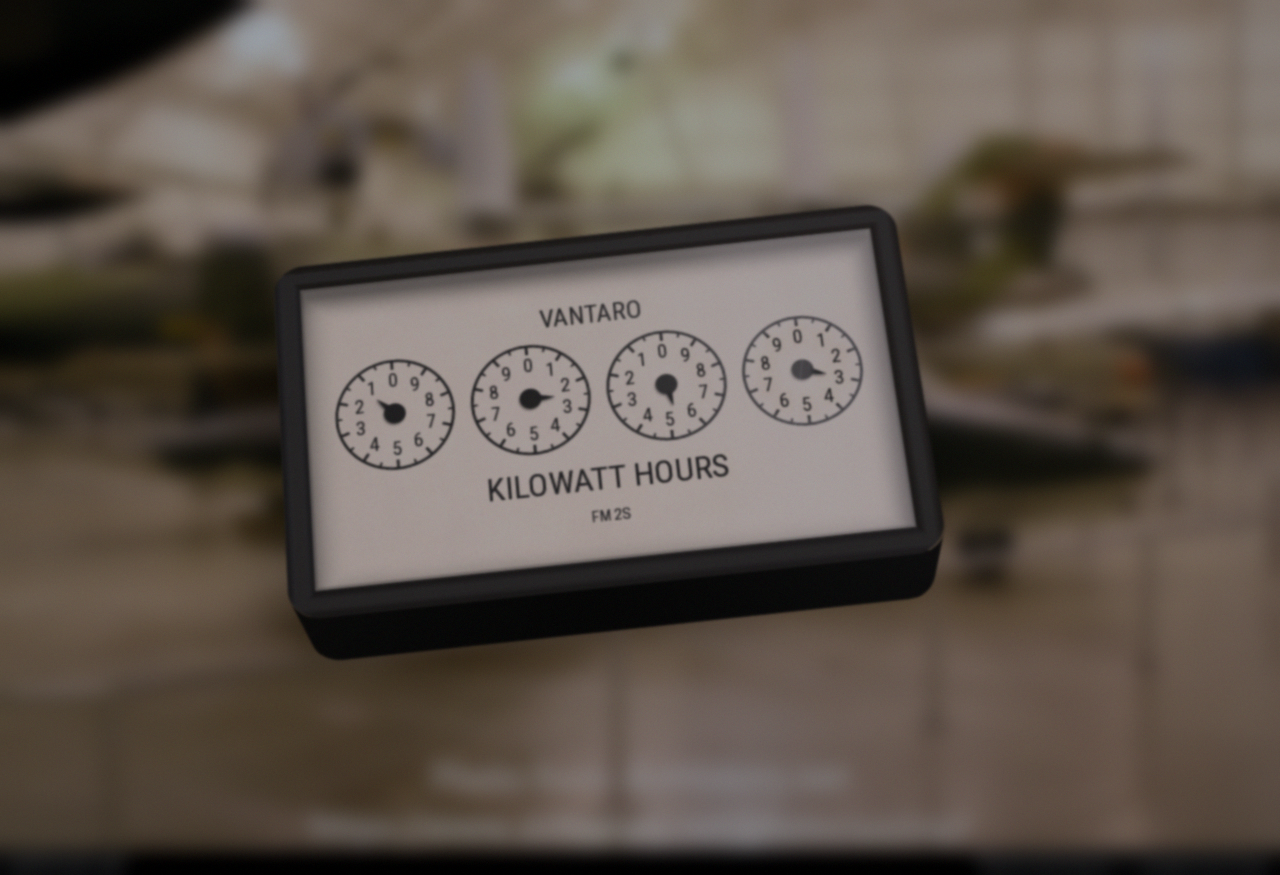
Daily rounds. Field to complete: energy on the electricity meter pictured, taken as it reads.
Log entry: 1253 kWh
